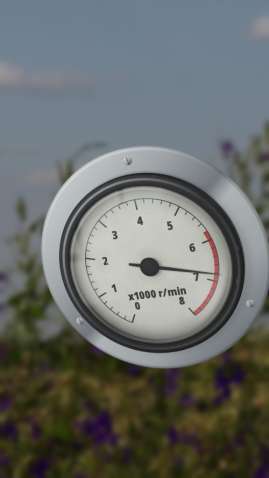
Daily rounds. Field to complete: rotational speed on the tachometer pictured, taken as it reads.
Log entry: 6800 rpm
